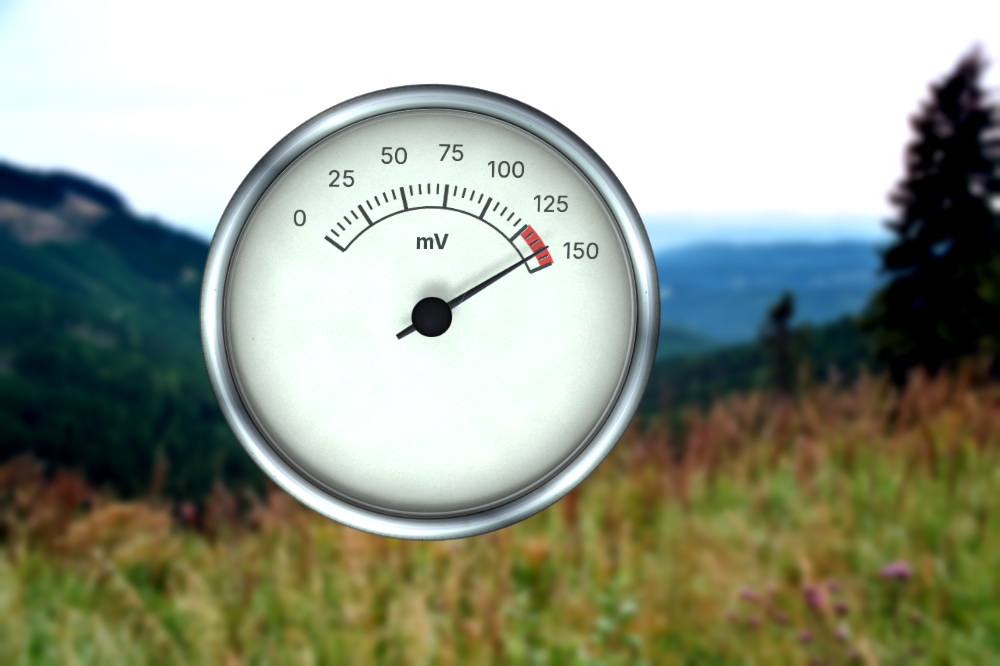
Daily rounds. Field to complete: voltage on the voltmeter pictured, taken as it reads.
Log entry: 140 mV
